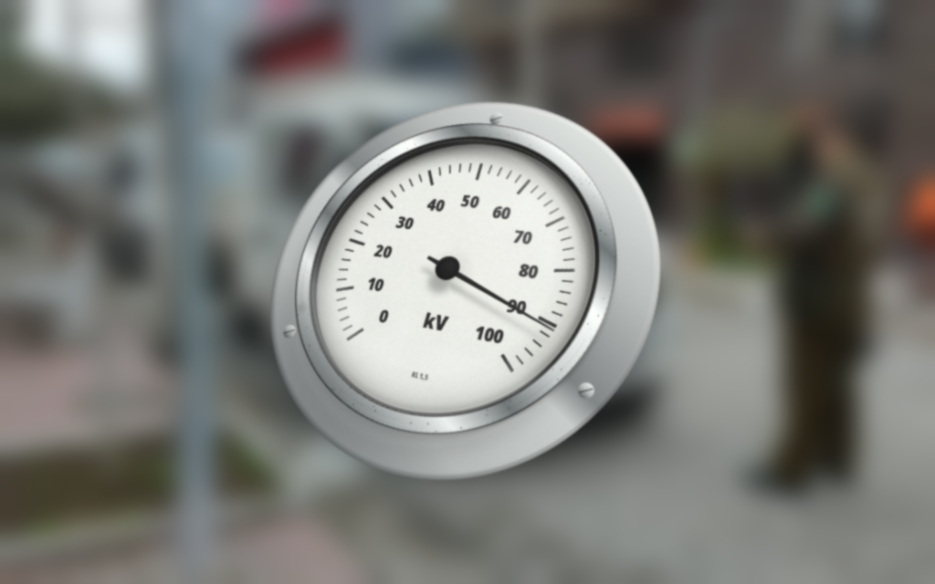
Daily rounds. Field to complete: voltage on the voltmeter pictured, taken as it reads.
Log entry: 91 kV
